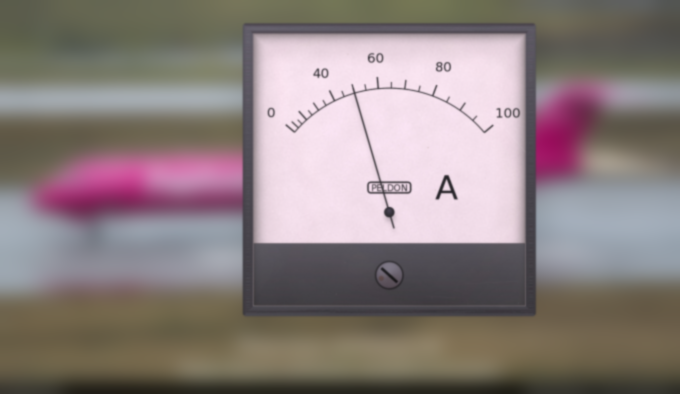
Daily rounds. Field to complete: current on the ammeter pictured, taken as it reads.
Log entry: 50 A
